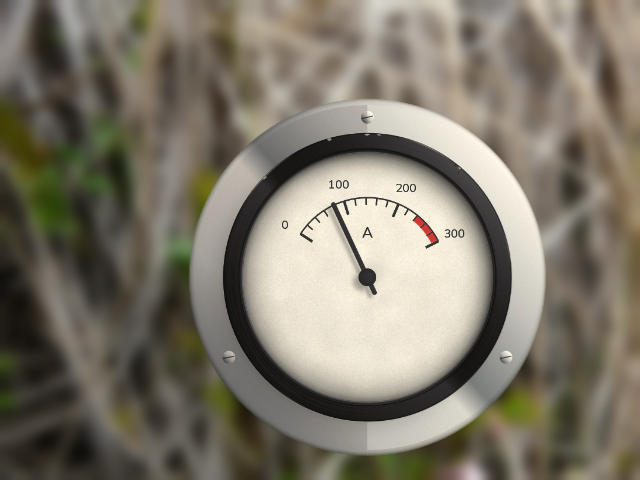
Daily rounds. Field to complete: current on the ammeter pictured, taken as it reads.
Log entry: 80 A
